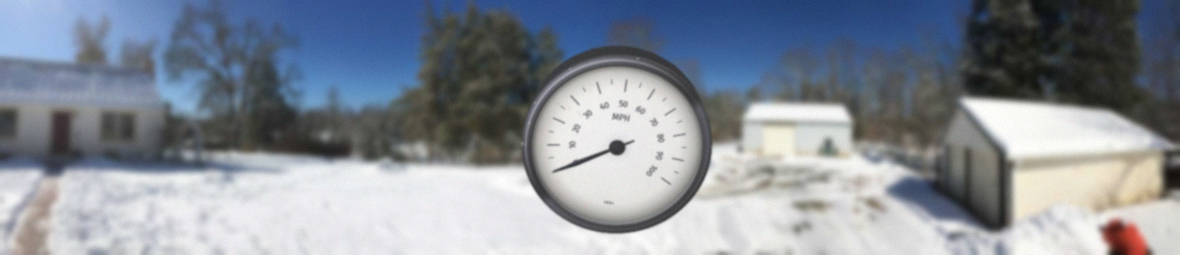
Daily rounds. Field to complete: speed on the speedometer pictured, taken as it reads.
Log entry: 0 mph
